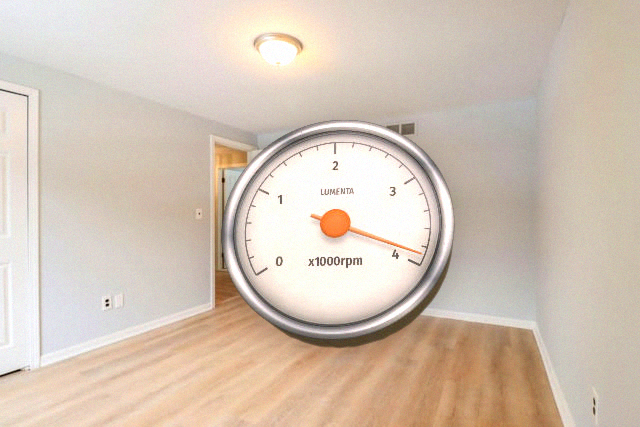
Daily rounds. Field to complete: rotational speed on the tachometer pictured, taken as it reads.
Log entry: 3900 rpm
